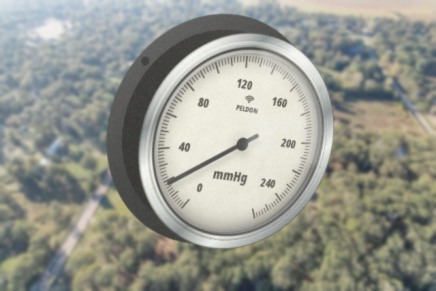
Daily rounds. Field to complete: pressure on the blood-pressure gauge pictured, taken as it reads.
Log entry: 20 mmHg
